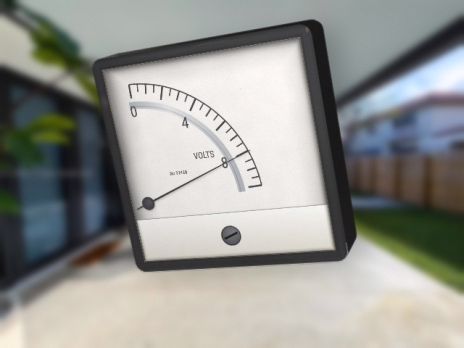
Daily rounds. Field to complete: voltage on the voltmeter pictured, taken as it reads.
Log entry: 8 V
